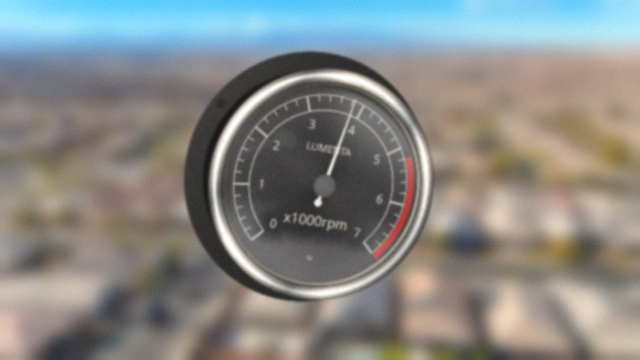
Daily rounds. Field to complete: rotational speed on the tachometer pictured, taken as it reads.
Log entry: 3800 rpm
